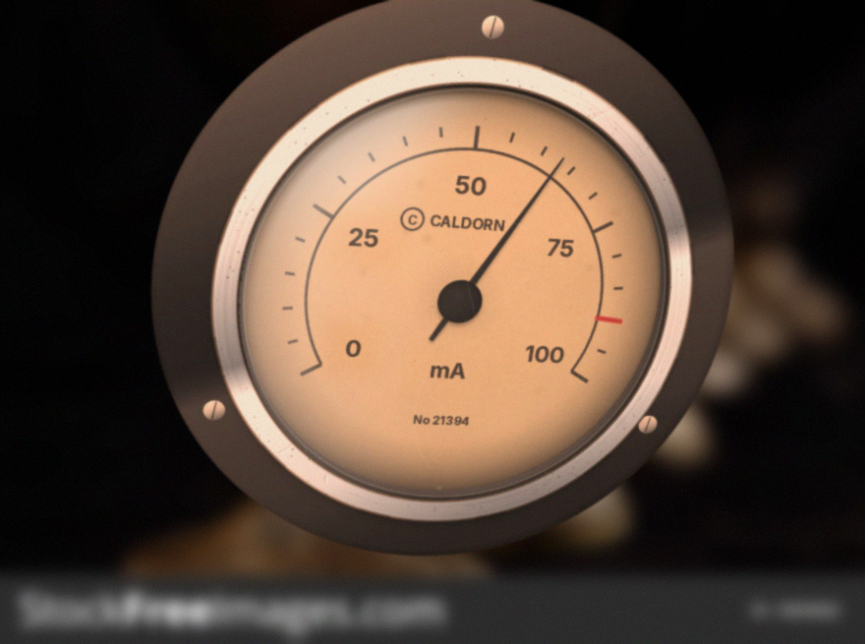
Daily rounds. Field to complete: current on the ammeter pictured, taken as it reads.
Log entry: 62.5 mA
